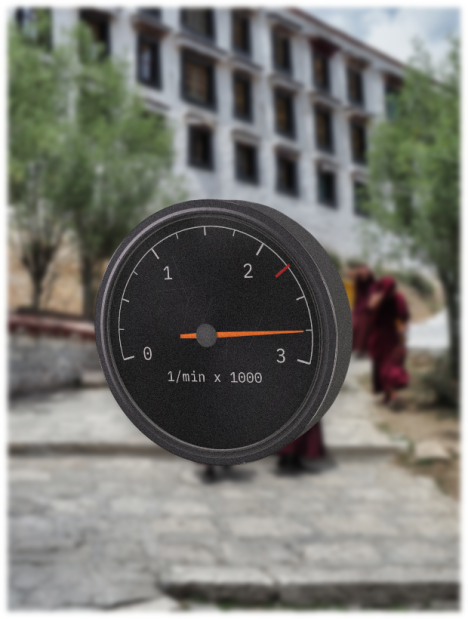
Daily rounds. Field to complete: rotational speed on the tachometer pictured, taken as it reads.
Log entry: 2750 rpm
